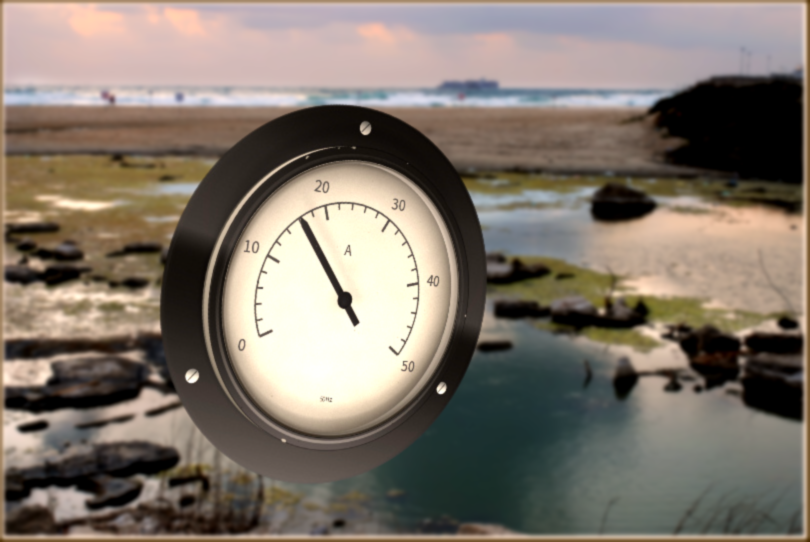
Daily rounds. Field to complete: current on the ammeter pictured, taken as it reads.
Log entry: 16 A
